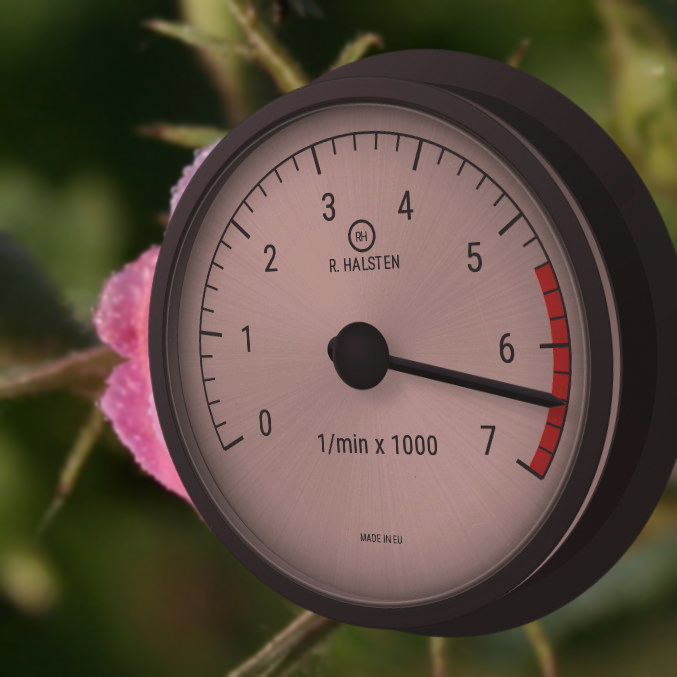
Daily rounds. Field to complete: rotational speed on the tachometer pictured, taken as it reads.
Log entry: 6400 rpm
